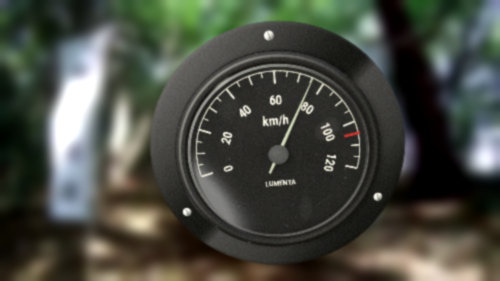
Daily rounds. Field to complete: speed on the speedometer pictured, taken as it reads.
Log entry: 75 km/h
